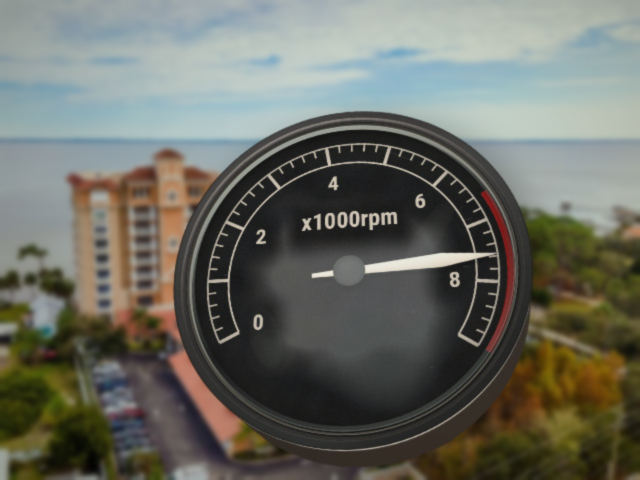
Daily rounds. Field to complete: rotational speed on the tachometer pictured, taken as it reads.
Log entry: 7600 rpm
